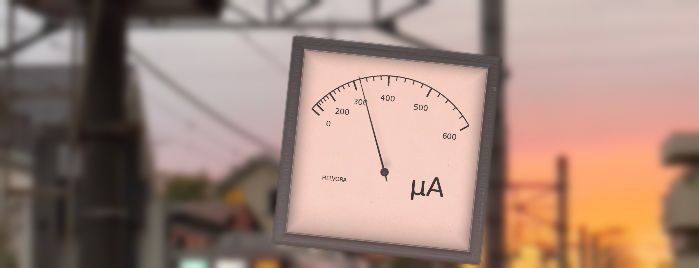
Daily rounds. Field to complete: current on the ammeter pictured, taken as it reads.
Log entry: 320 µA
